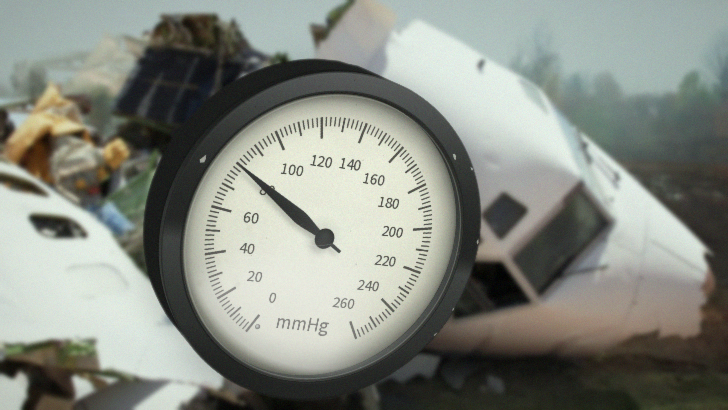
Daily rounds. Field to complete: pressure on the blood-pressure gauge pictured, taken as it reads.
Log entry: 80 mmHg
